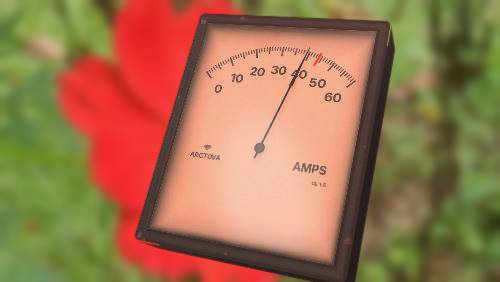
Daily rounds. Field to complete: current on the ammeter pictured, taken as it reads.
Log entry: 40 A
